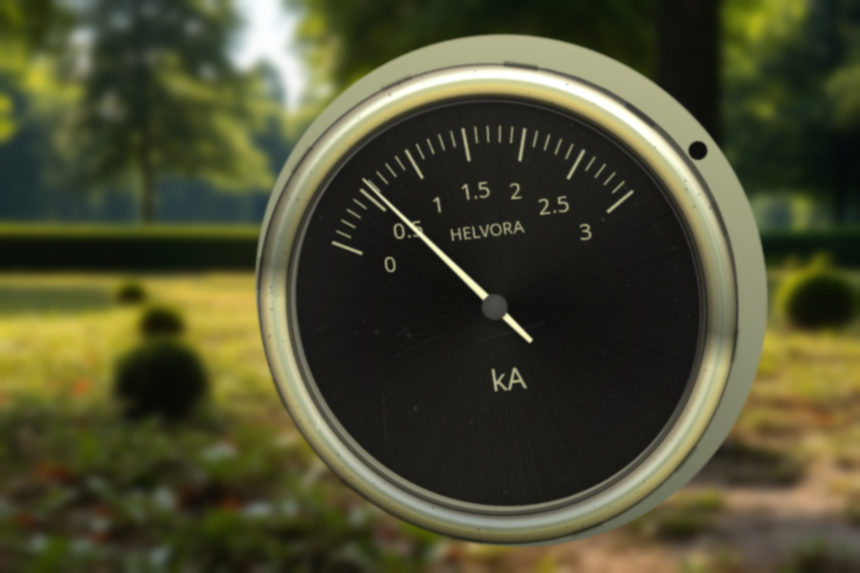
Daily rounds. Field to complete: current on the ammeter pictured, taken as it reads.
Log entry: 0.6 kA
